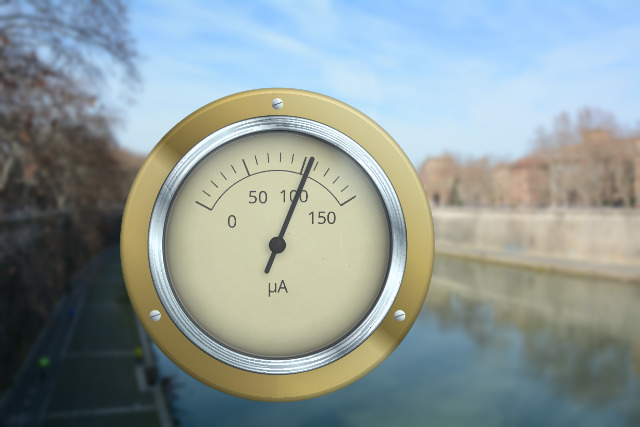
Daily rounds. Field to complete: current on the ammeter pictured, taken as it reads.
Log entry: 105 µA
